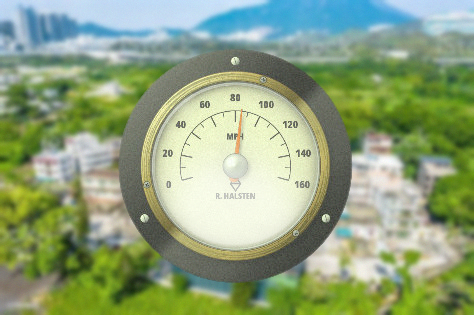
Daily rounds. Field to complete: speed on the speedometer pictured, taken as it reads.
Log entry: 85 mph
